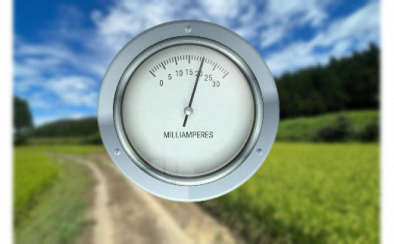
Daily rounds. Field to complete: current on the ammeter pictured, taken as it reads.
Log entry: 20 mA
